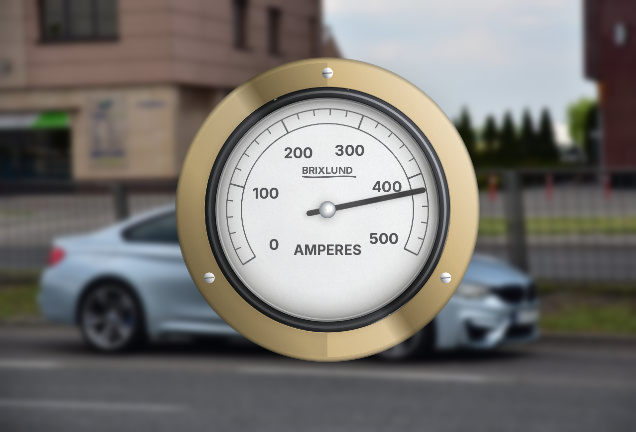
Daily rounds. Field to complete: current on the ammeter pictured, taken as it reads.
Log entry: 420 A
